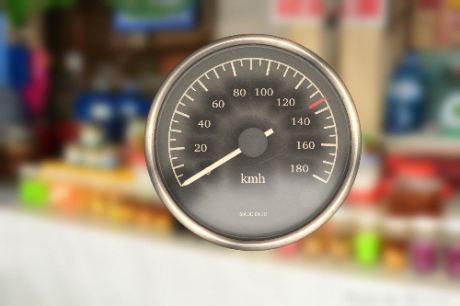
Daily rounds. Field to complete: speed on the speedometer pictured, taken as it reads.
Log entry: 0 km/h
